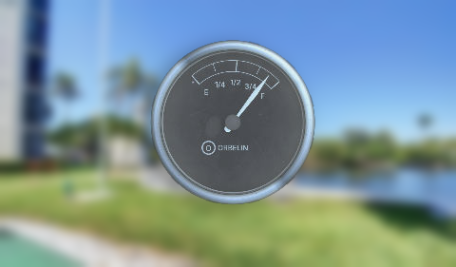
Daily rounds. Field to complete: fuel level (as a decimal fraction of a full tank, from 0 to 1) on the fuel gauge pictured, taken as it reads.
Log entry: 0.875
